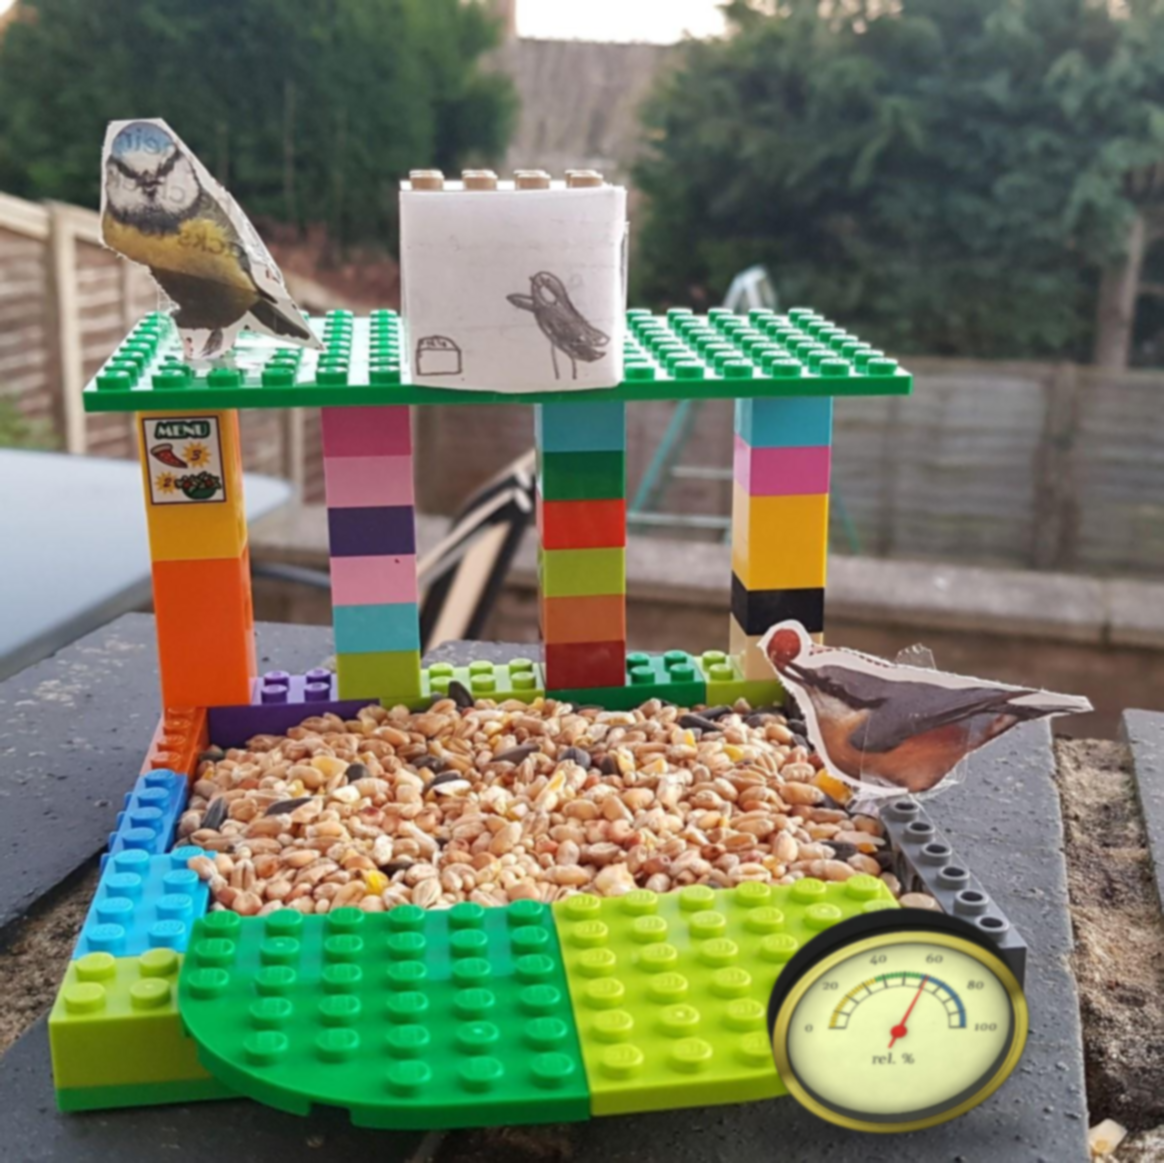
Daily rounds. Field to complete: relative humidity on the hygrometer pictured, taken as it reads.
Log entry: 60 %
